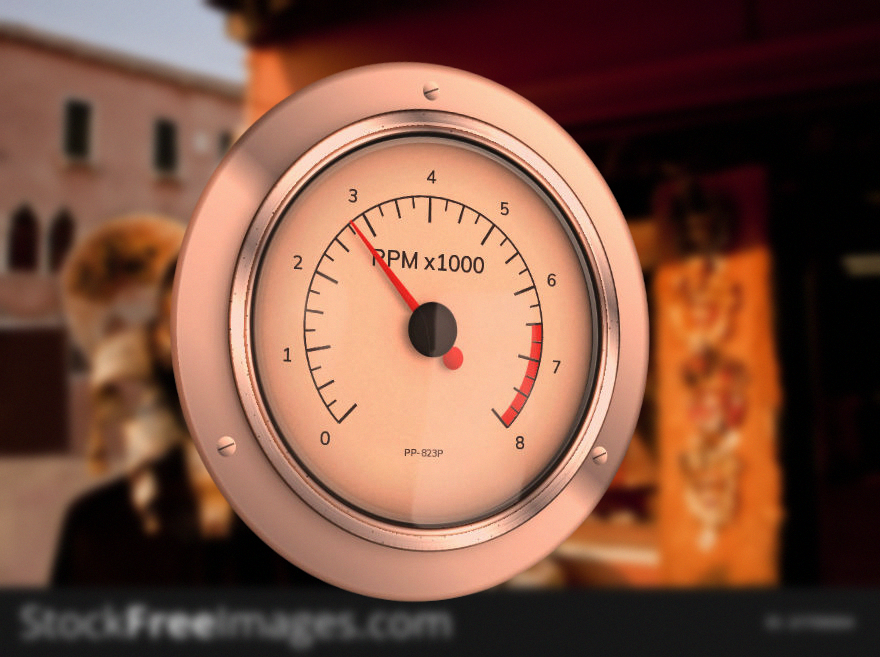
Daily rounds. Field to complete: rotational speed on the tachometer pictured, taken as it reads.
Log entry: 2750 rpm
